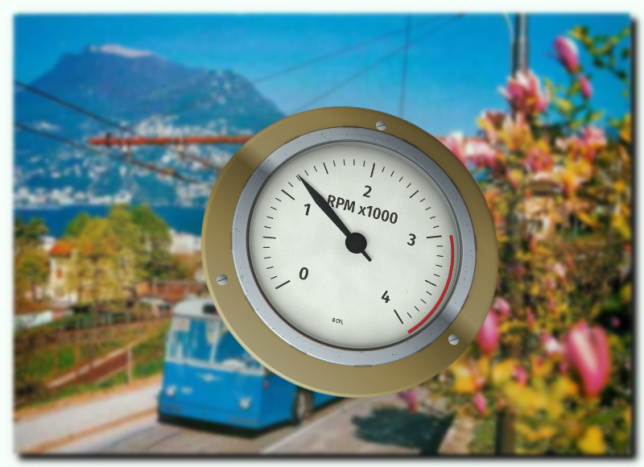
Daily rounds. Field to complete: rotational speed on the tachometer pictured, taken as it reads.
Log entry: 1200 rpm
